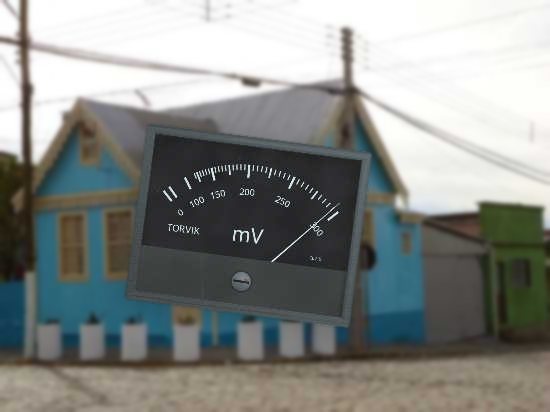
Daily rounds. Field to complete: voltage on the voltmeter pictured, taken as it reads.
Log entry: 295 mV
